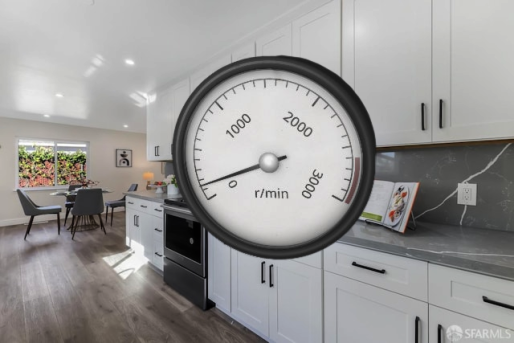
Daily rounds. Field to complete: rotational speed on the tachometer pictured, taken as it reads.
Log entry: 150 rpm
